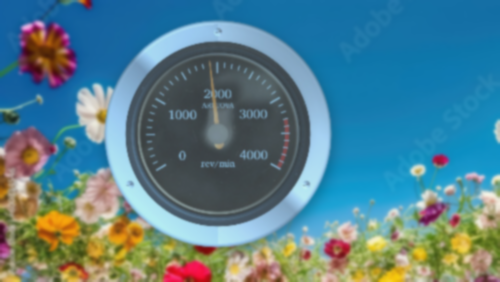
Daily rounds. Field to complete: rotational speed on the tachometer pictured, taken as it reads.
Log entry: 1900 rpm
